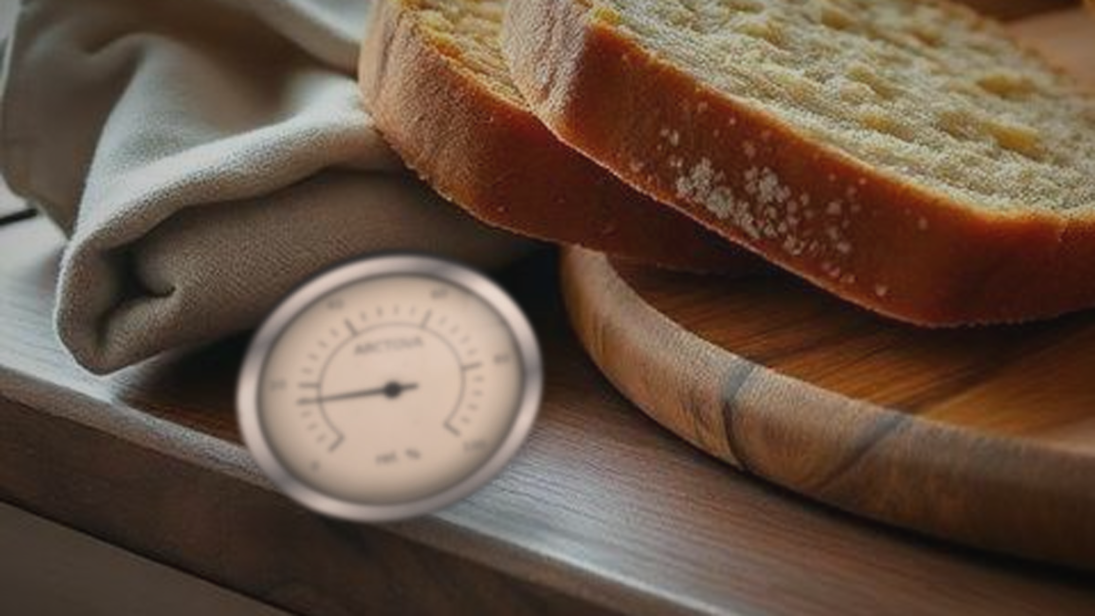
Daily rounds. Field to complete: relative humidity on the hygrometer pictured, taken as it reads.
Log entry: 16 %
